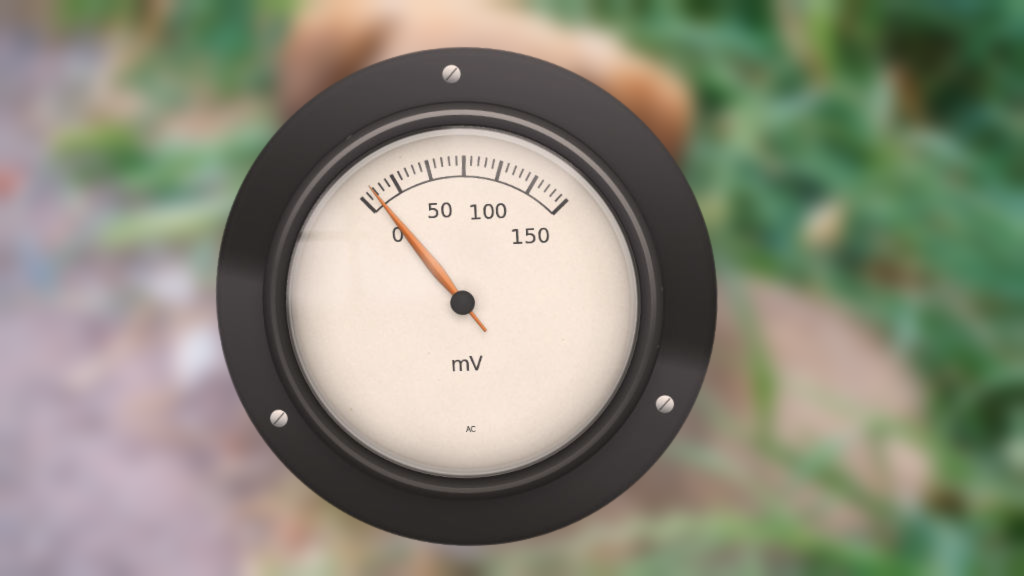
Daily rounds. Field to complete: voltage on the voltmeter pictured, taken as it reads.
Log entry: 10 mV
